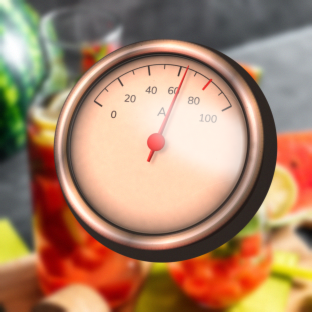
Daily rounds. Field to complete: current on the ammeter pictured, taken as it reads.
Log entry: 65 A
